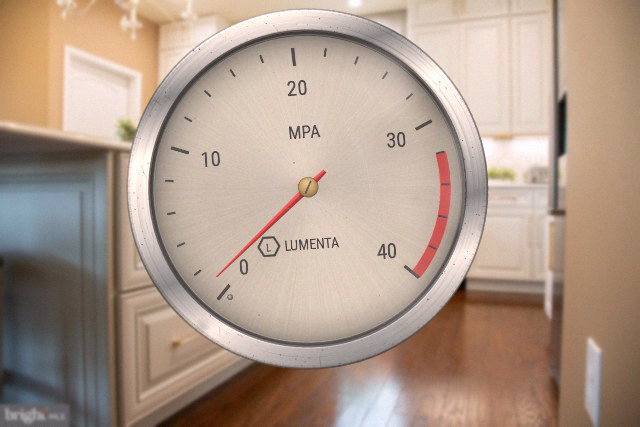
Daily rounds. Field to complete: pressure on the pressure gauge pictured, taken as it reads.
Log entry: 1 MPa
